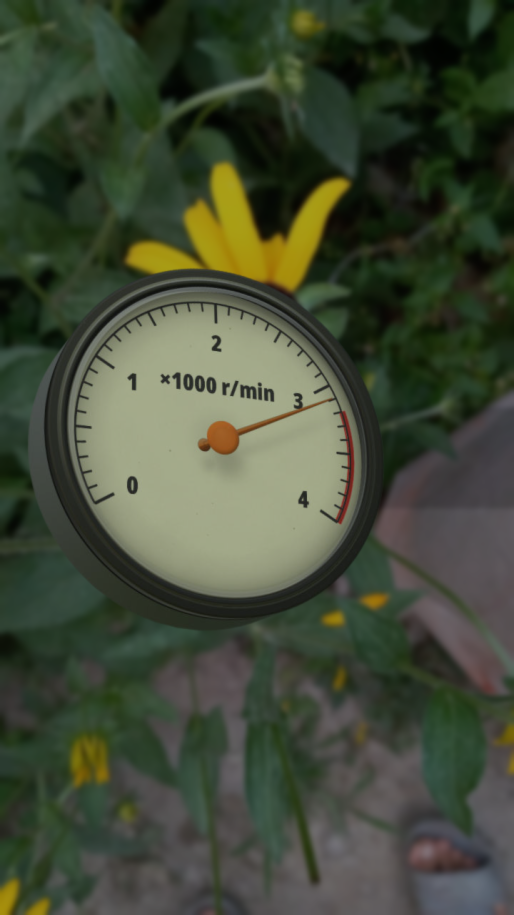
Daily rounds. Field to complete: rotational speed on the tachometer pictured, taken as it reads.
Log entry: 3100 rpm
